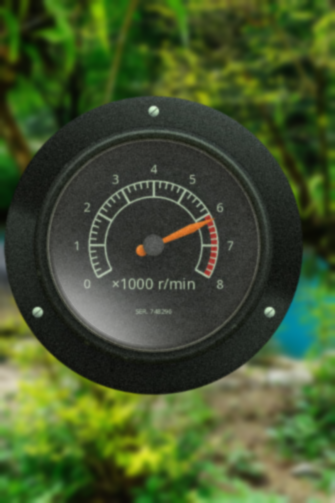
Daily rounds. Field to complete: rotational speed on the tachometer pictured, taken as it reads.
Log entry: 6200 rpm
